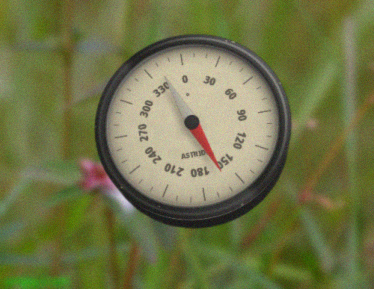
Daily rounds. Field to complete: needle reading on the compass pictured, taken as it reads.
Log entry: 160 °
